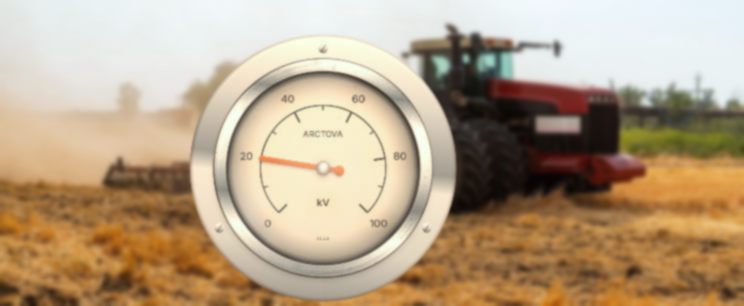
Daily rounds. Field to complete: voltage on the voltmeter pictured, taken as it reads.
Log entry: 20 kV
